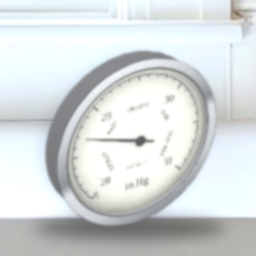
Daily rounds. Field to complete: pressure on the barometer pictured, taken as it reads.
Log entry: 28.7 inHg
